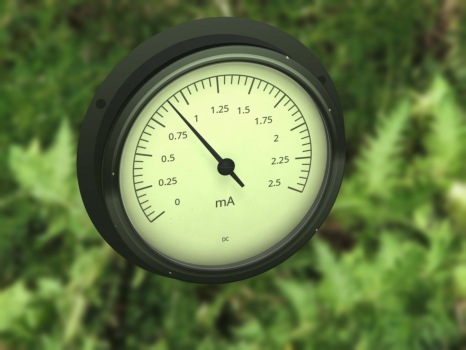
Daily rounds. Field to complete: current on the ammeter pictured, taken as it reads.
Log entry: 0.9 mA
